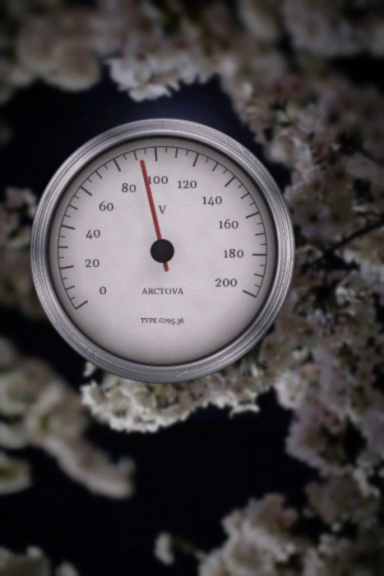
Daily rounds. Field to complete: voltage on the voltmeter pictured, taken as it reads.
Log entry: 92.5 V
